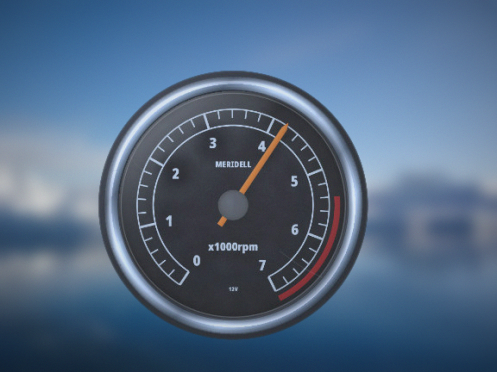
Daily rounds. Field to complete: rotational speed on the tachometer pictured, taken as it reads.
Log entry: 4200 rpm
